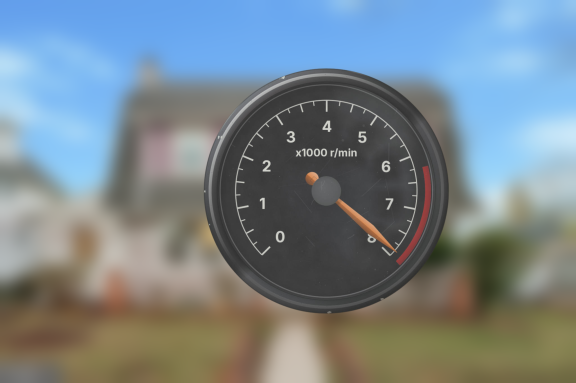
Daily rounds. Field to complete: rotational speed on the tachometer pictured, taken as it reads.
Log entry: 7875 rpm
